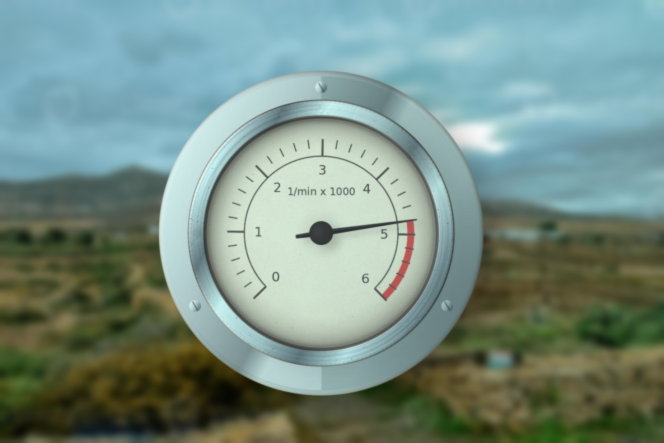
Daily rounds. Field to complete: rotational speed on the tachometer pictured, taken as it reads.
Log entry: 4800 rpm
